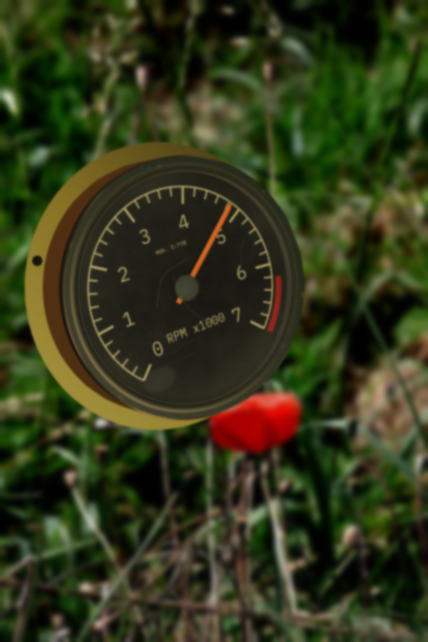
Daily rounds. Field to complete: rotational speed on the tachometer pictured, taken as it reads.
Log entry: 4800 rpm
